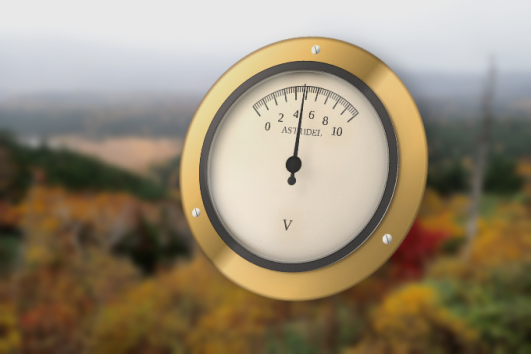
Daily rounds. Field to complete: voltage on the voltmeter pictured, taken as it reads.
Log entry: 5 V
